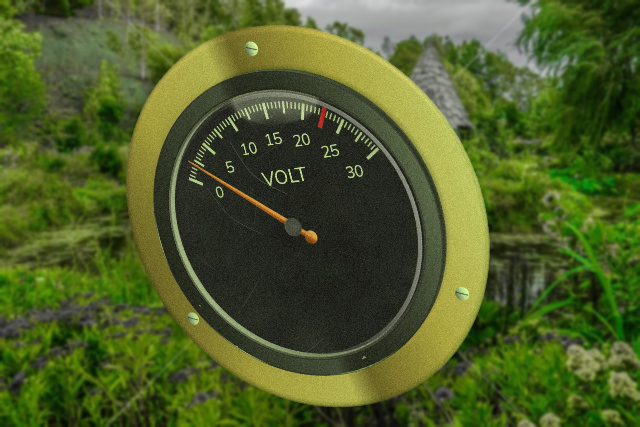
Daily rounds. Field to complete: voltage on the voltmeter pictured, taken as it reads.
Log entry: 2.5 V
